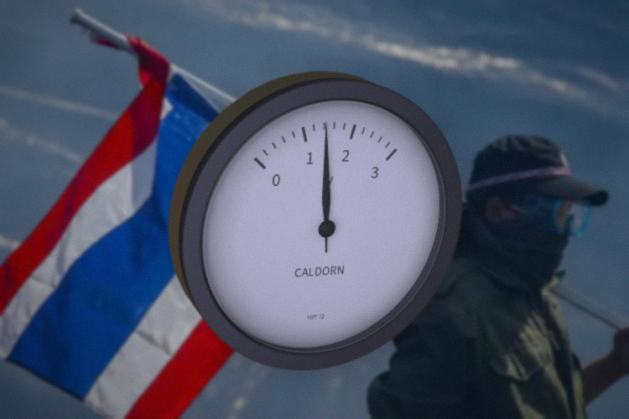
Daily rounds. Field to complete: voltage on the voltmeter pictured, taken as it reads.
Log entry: 1.4 V
